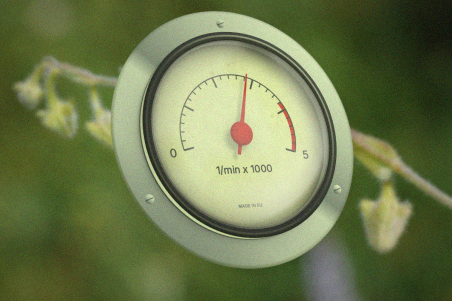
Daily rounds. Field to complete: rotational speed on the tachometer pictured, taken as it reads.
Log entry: 2800 rpm
